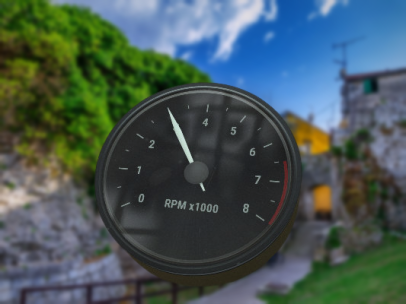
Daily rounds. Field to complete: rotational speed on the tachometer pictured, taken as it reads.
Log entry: 3000 rpm
